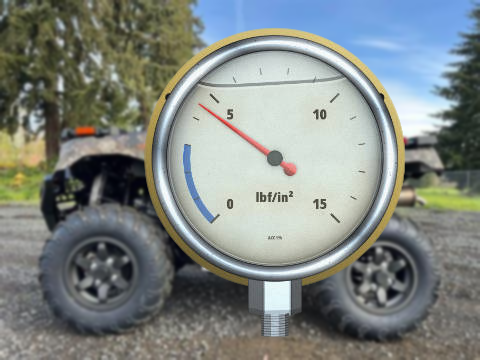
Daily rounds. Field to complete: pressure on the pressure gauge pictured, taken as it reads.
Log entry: 4.5 psi
